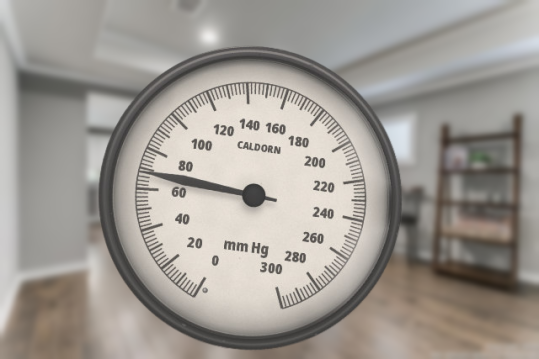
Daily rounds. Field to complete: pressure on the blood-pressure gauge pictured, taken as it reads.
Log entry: 68 mmHg
